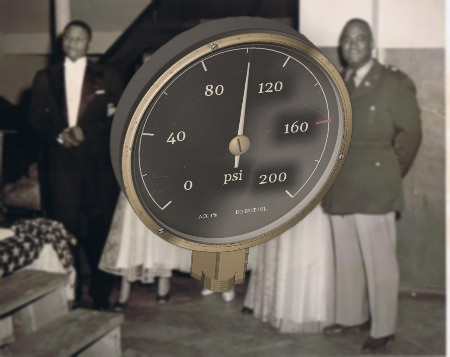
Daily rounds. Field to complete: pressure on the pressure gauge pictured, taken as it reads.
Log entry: 100 psi
